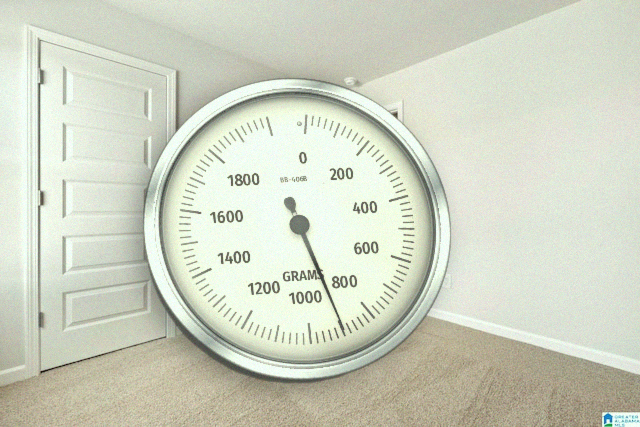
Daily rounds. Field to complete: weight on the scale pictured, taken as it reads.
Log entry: 900 g
